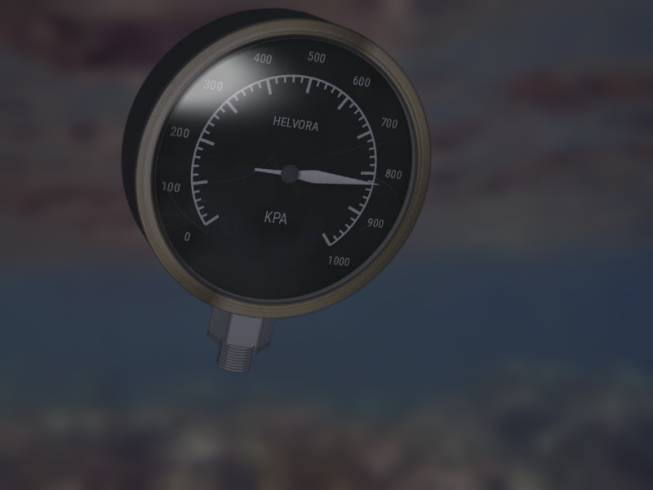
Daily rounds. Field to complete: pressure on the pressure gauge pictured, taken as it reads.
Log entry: 820 kPa
